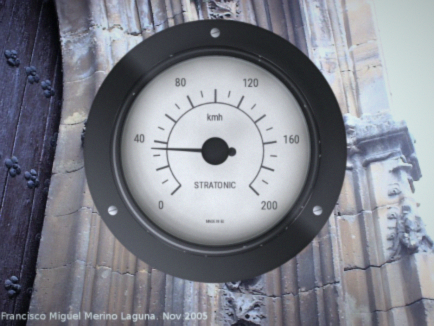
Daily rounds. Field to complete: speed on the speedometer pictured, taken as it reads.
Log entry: 35 km/h
